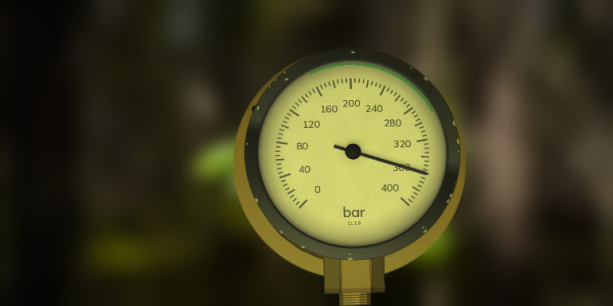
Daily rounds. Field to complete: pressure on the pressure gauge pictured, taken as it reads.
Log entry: 360 bar
